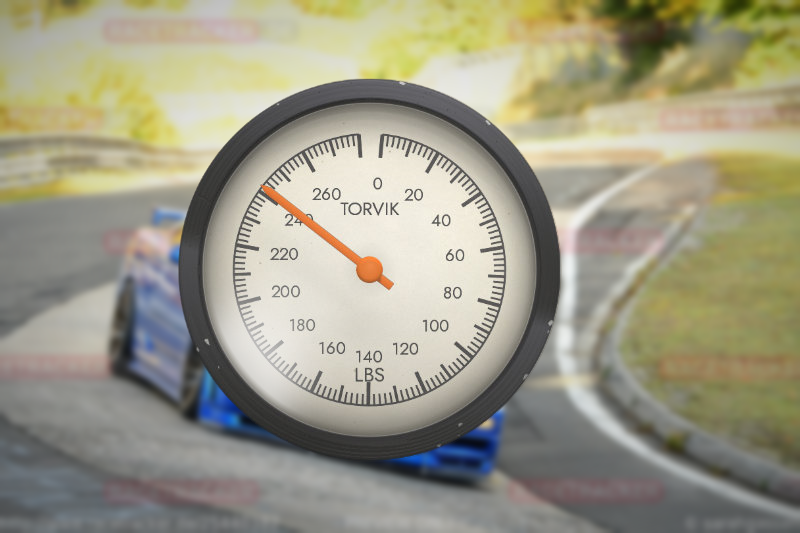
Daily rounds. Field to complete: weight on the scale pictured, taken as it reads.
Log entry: 242 lb
